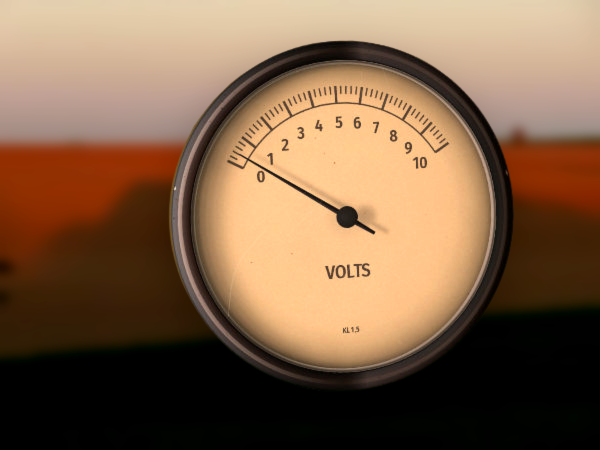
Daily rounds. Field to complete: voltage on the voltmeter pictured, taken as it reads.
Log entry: 0.4 V
